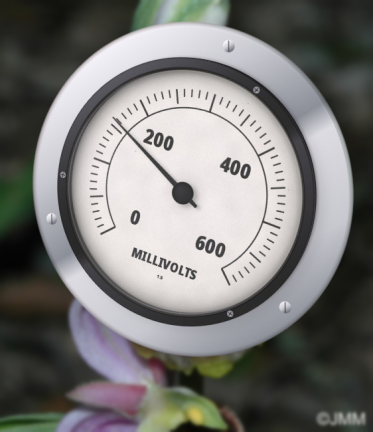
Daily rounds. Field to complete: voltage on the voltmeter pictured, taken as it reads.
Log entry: 160 mV
